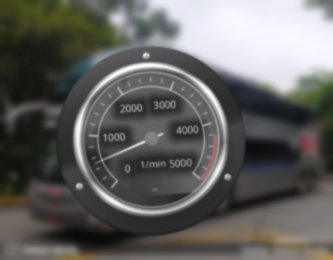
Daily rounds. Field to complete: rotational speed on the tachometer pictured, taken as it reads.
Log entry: 500 rpm
